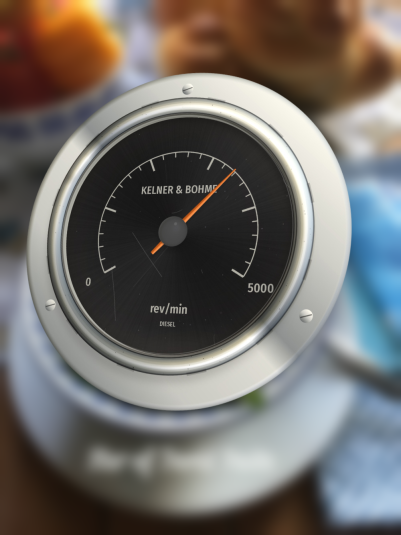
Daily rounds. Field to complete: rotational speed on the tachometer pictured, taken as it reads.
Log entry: 3400 rpm
